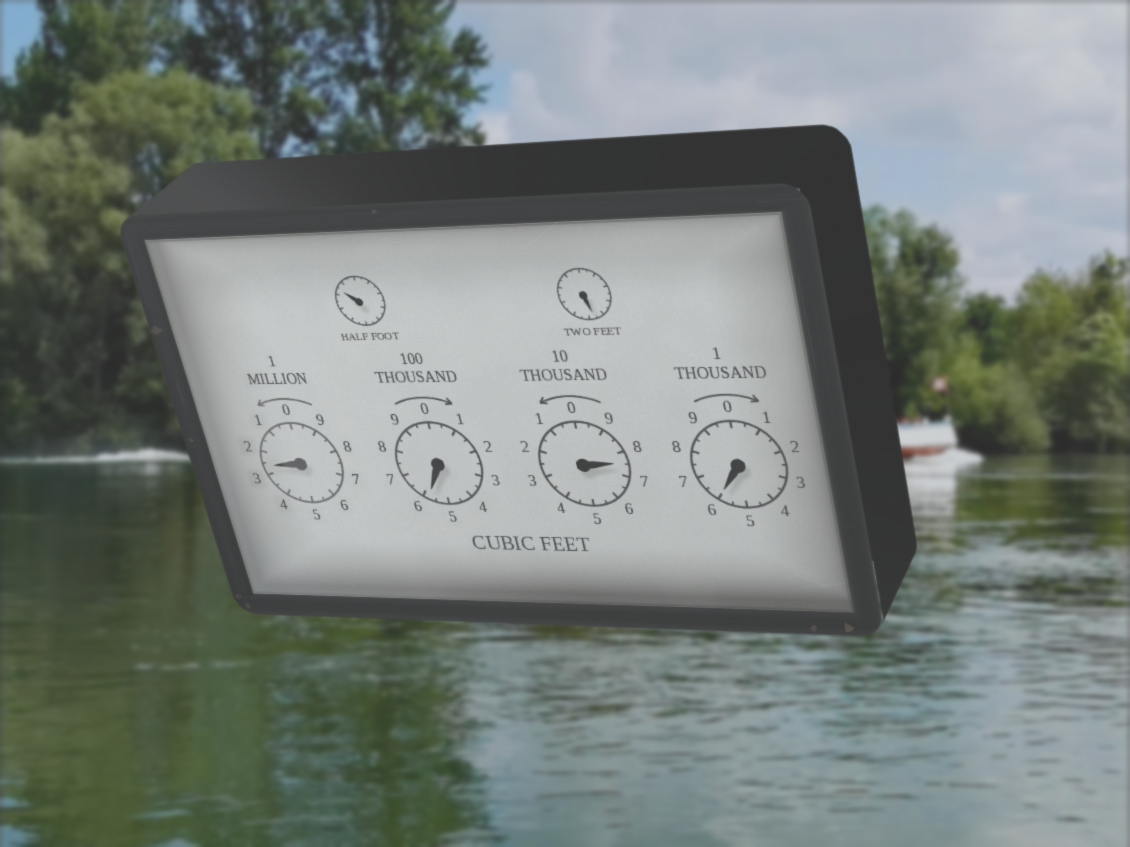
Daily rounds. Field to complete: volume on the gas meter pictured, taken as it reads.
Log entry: 257600 ft³
